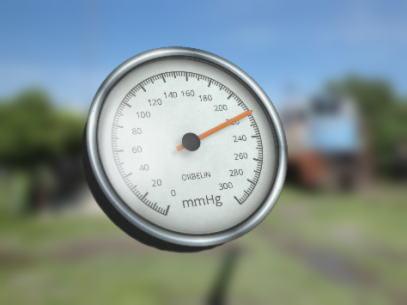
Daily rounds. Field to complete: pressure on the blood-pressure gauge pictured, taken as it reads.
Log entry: 220 mmHg
